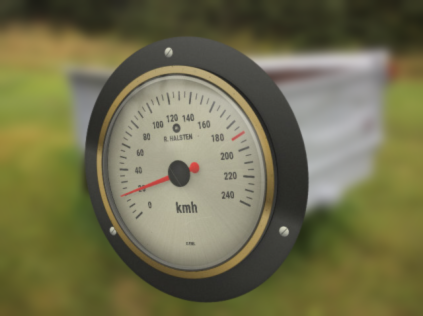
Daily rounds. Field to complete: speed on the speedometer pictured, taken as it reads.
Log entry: 20 km/h
